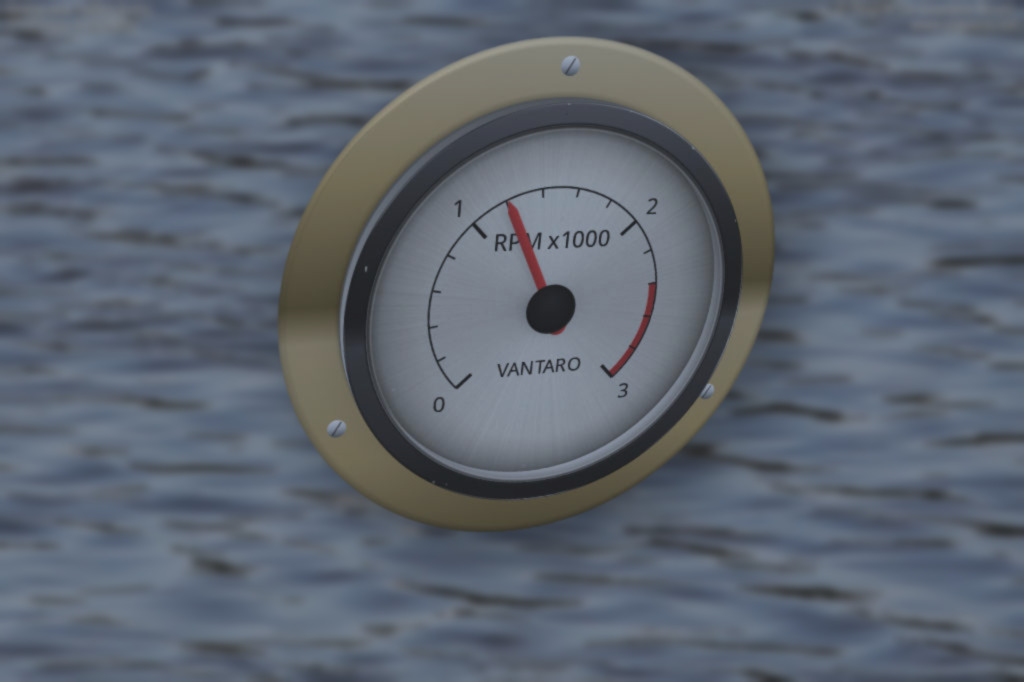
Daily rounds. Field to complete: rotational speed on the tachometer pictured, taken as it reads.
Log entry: 1200 rpm
